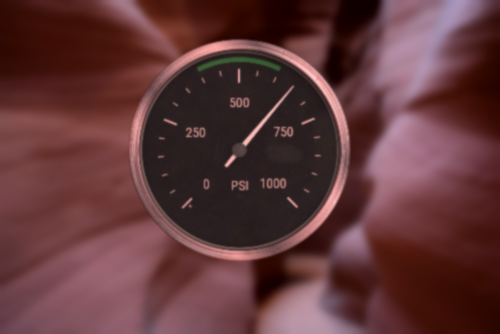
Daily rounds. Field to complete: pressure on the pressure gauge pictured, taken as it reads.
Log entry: 650 psi
